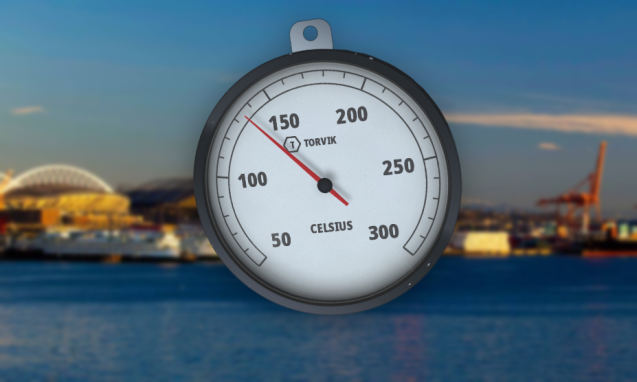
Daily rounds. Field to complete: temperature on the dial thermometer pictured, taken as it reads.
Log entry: 135 °C
